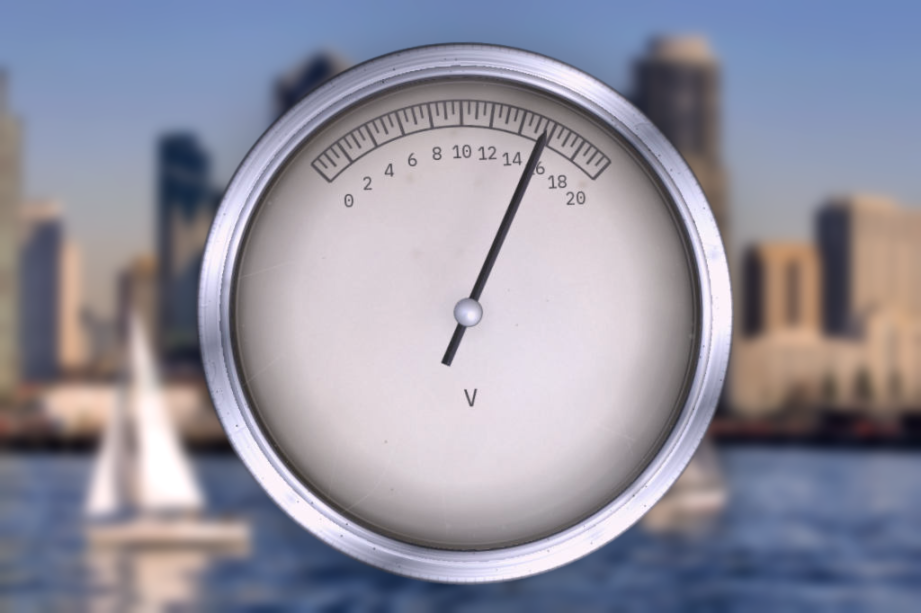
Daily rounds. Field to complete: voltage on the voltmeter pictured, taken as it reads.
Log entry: 15.5 V
